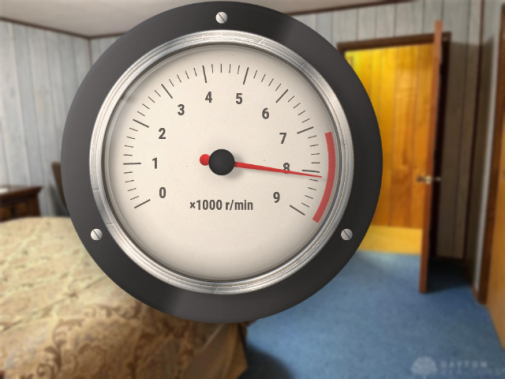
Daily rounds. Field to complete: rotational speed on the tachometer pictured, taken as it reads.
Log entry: 8100 rpm
